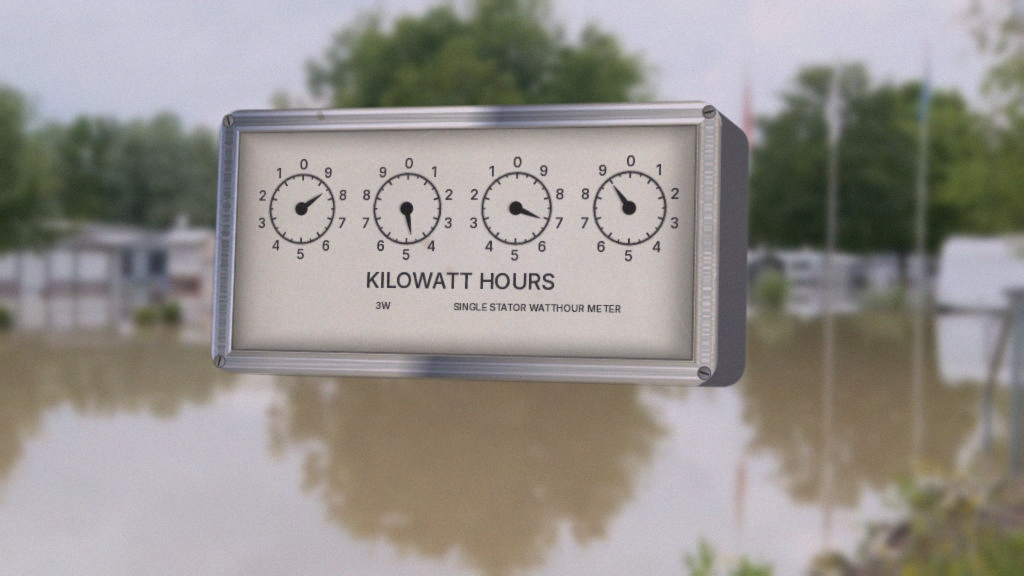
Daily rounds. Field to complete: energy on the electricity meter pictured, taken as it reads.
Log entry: 8469 kWh
